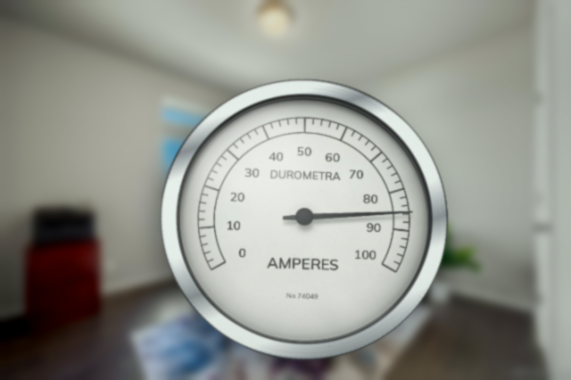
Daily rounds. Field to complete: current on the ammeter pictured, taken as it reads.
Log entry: 86 A
